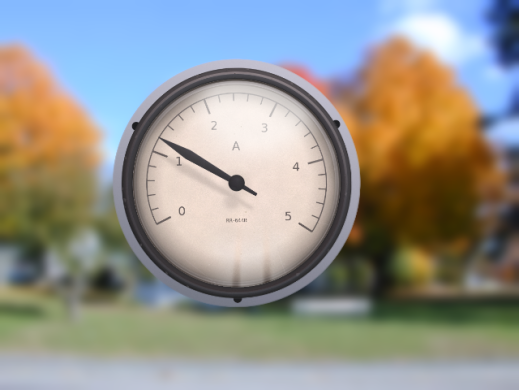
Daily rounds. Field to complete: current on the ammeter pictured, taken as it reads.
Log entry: 1.2 A
